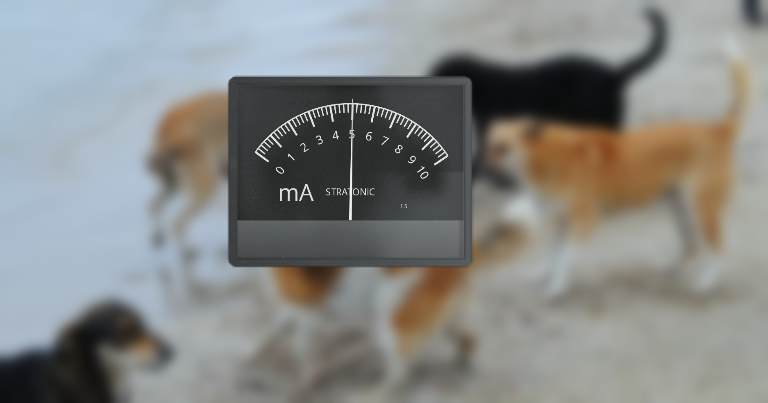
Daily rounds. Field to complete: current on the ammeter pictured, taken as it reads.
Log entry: 5 mA
